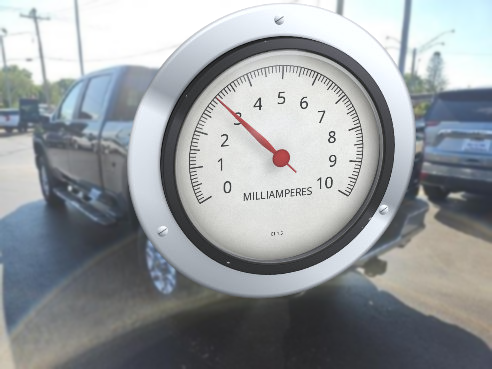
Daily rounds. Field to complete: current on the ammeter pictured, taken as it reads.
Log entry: 3 mA
